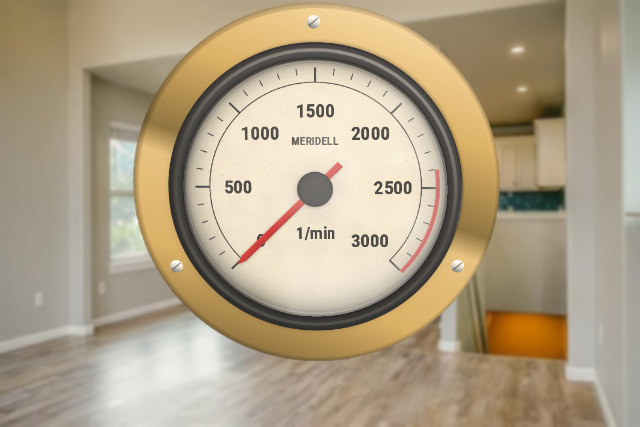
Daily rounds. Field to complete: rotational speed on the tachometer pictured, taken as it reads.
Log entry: 0 rpm
